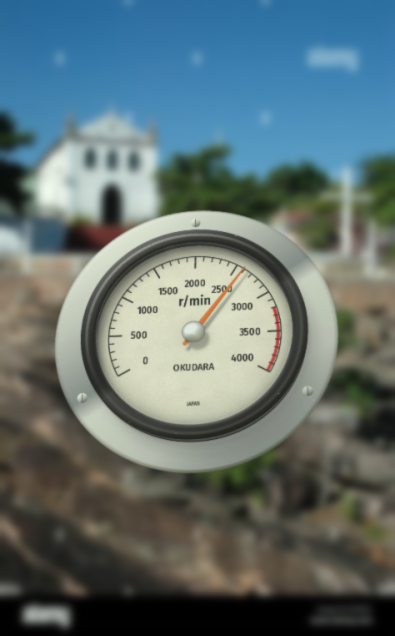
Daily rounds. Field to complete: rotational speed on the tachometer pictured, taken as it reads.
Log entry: 2600 rpm
